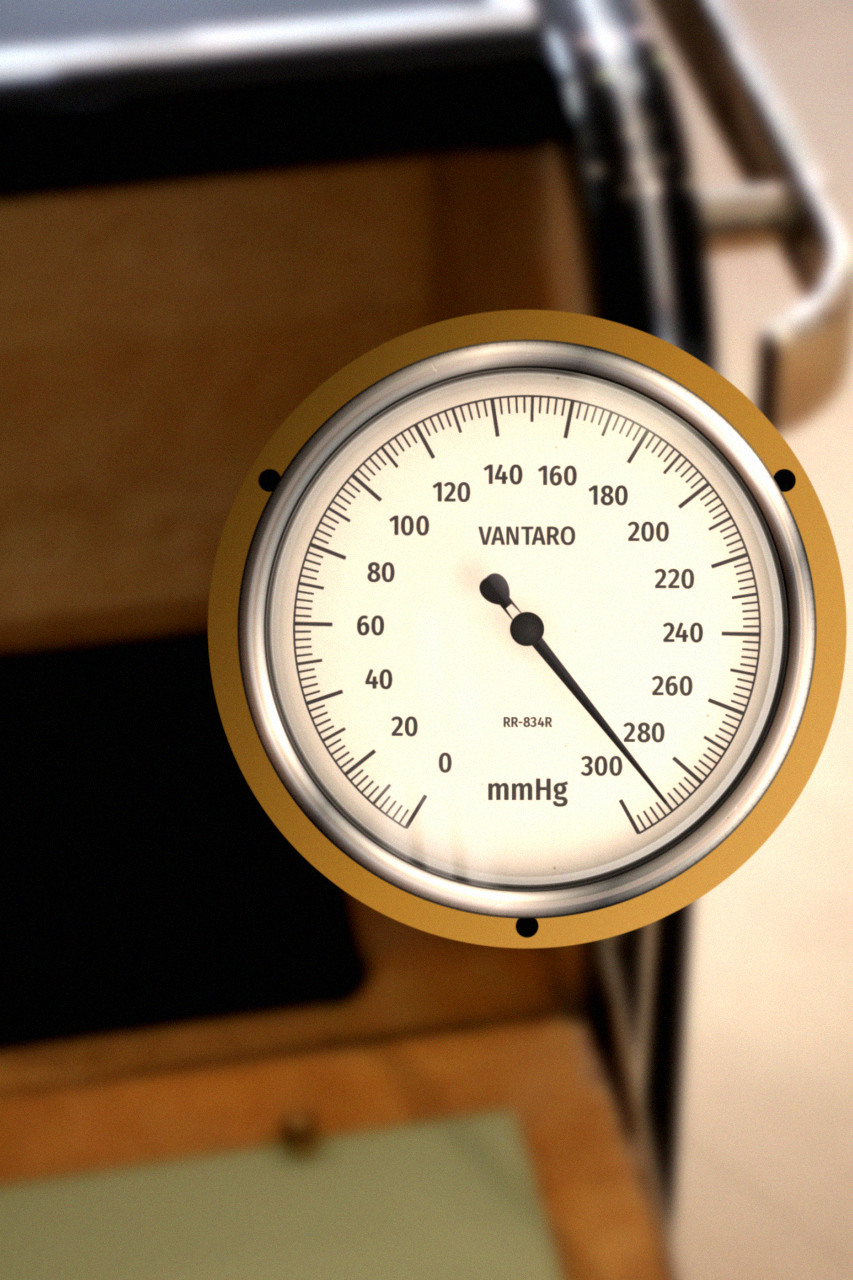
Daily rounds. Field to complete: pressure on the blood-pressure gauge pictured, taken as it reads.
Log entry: 290 mmHg
